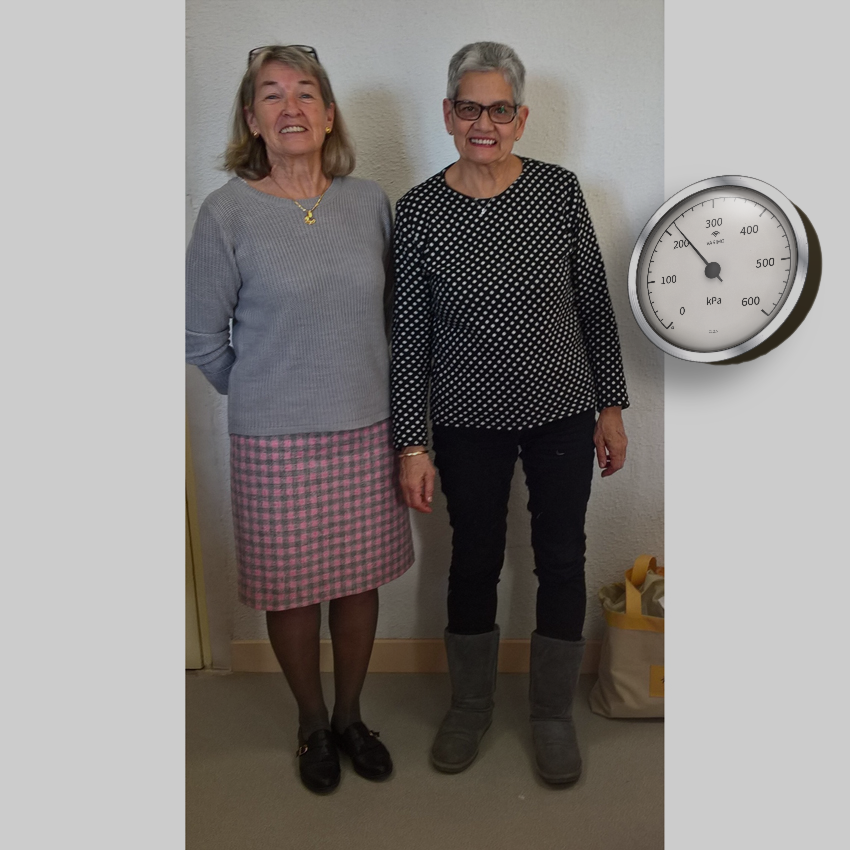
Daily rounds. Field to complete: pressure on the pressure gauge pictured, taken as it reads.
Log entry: 220 kPa
